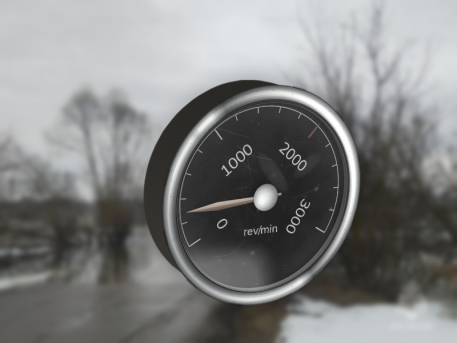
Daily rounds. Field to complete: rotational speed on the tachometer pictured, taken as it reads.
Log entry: 300 rpm
